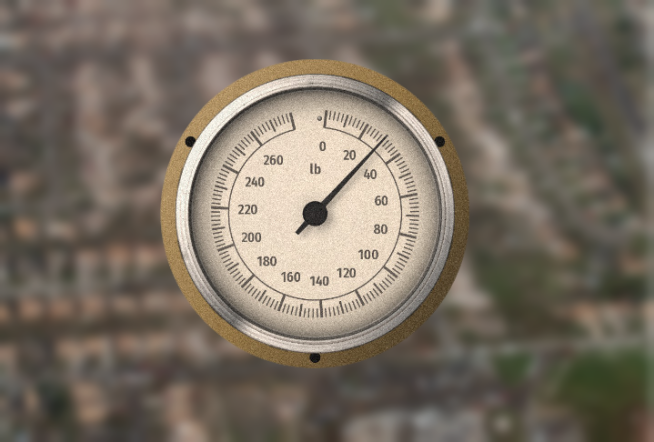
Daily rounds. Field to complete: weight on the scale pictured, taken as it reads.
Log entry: 30 lb
